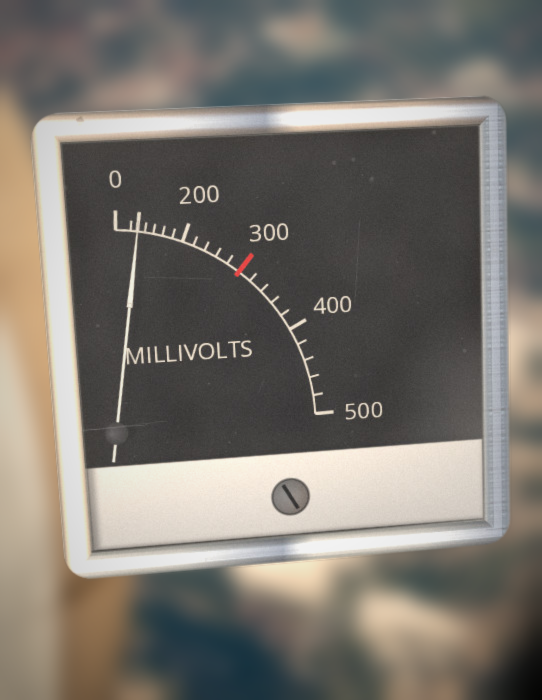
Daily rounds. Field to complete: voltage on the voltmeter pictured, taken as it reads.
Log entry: 100 mV
